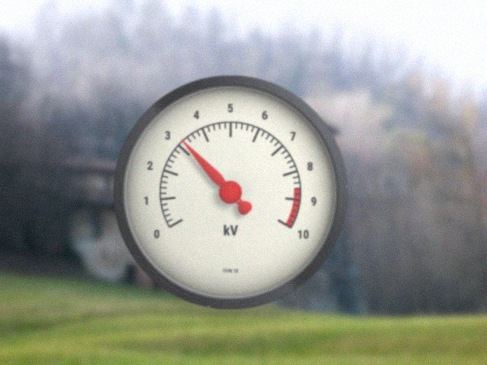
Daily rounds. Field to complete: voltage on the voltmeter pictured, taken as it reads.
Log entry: 3.2 kV
